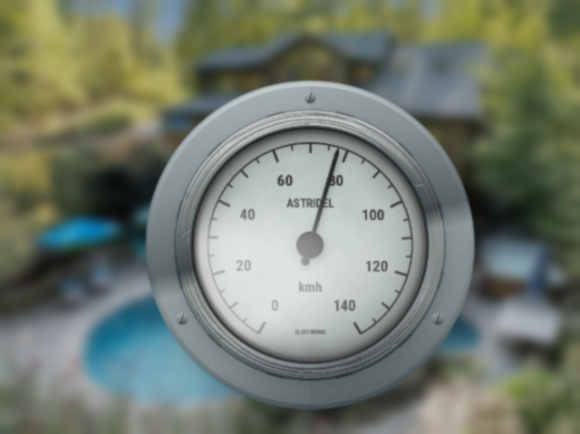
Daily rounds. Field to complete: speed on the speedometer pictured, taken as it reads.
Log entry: 77.5 km/h
